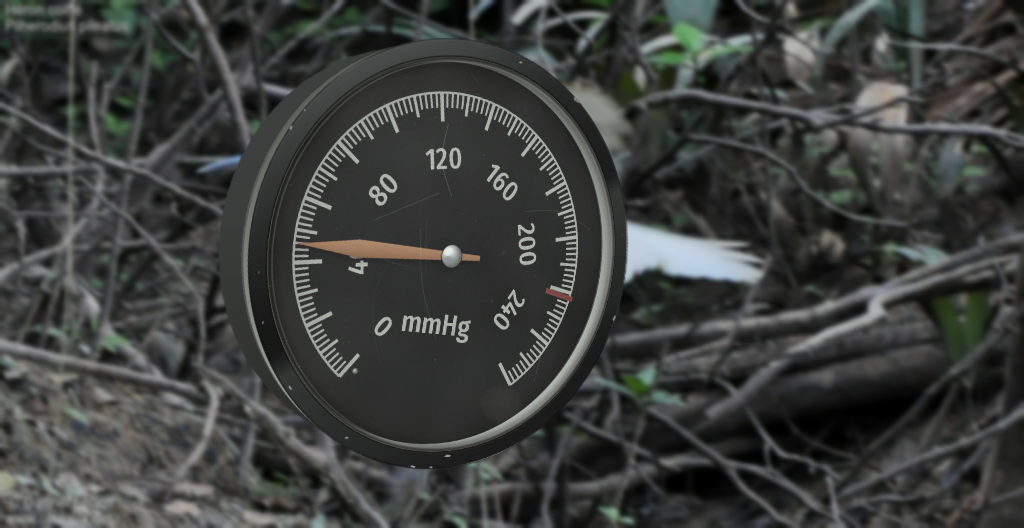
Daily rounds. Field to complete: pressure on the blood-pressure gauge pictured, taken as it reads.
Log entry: 46 mmHg
